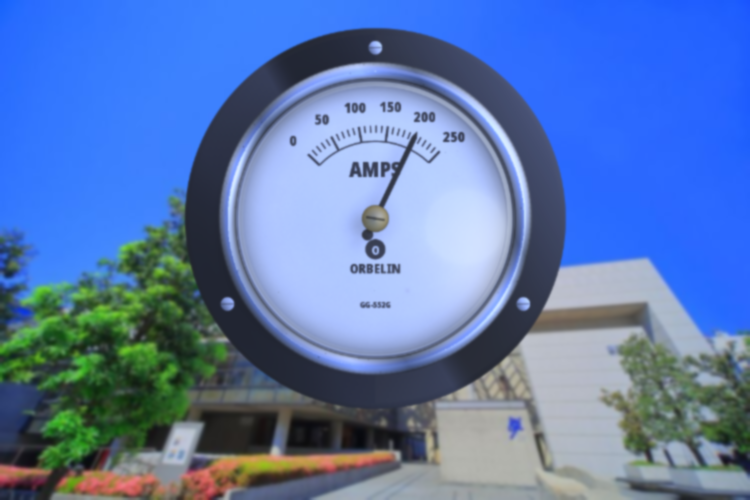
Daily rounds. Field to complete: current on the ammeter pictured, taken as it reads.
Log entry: 200 A
